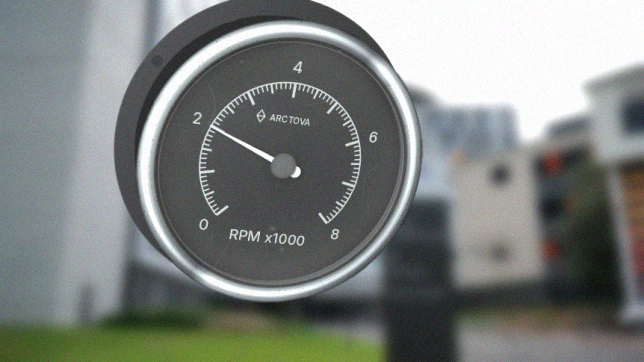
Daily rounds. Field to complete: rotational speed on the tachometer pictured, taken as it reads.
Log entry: 2000 rpm
